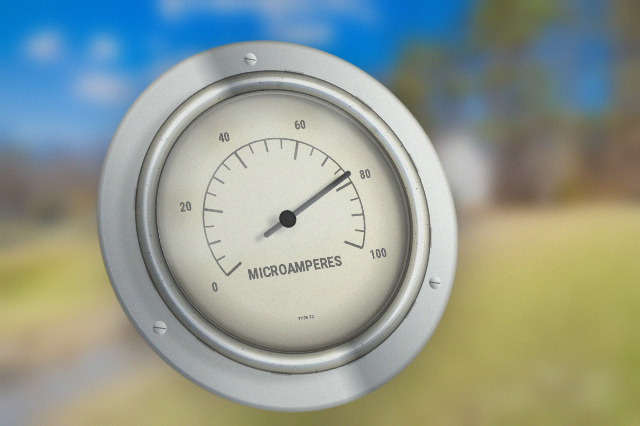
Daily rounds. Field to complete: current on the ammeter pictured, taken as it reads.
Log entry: 77.5 µA
